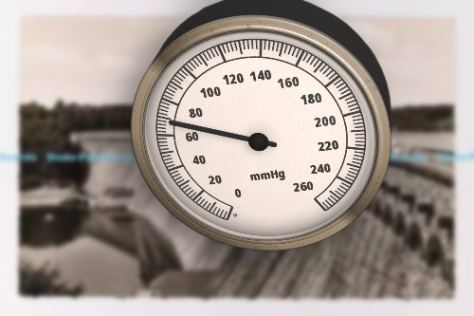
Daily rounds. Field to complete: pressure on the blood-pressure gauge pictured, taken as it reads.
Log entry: 70 mmHg
